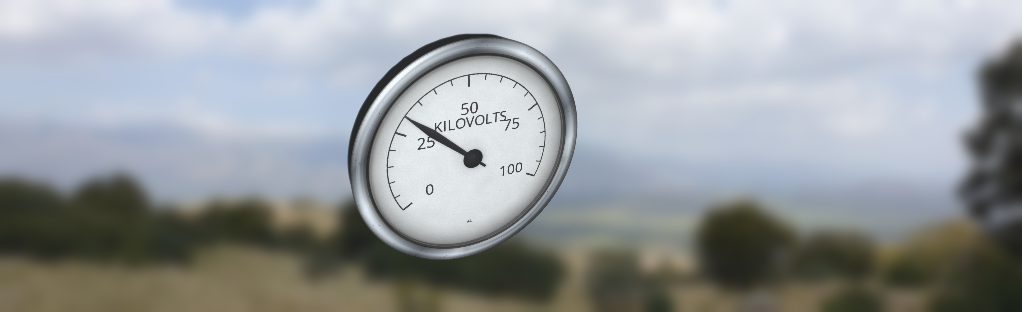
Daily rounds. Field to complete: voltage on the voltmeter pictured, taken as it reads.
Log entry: 30 kV
